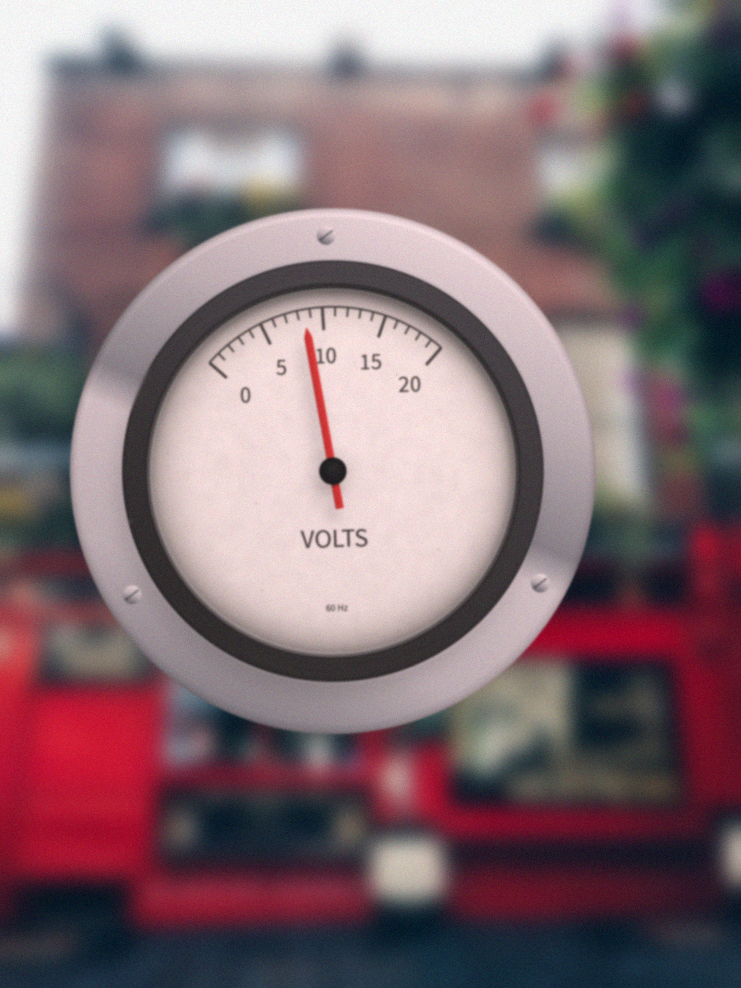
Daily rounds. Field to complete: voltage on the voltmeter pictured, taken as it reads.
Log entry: 8.5 V
